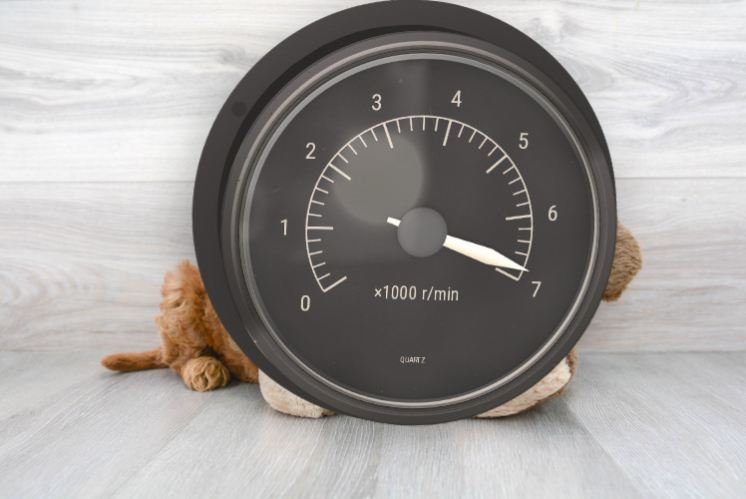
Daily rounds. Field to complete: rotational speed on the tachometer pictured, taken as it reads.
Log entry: 6800 rpm
